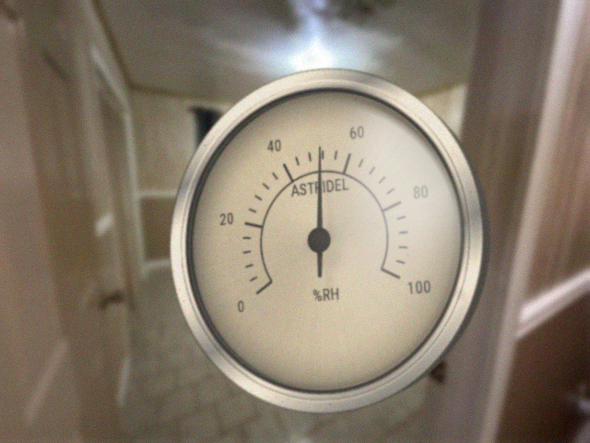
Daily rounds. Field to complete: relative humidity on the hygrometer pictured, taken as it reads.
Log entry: 52 %
